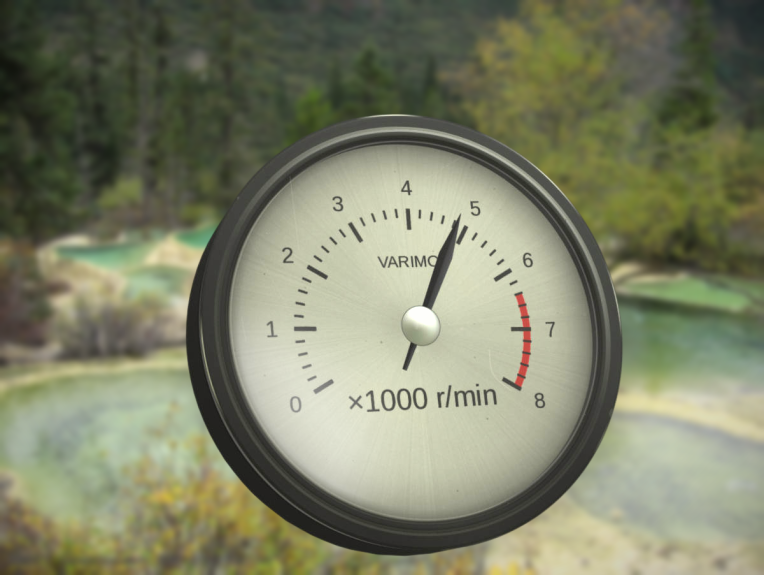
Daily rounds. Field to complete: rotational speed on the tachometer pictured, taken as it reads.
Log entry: 4800 rpm
